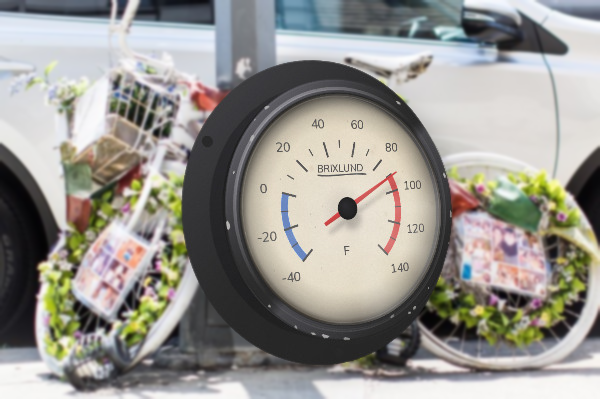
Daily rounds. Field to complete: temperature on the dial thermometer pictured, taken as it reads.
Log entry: 90 °F
